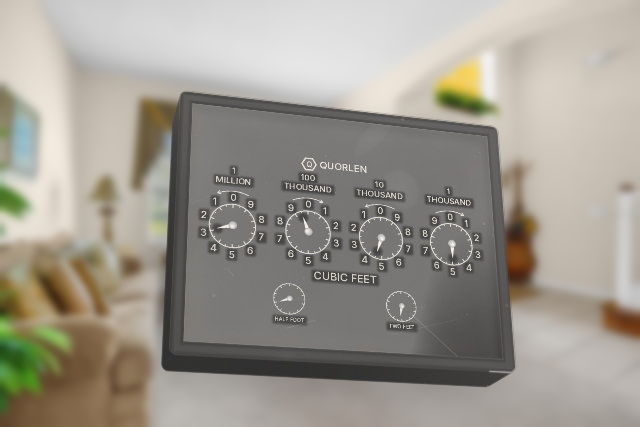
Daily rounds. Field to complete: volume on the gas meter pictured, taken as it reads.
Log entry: 294500 ft³
